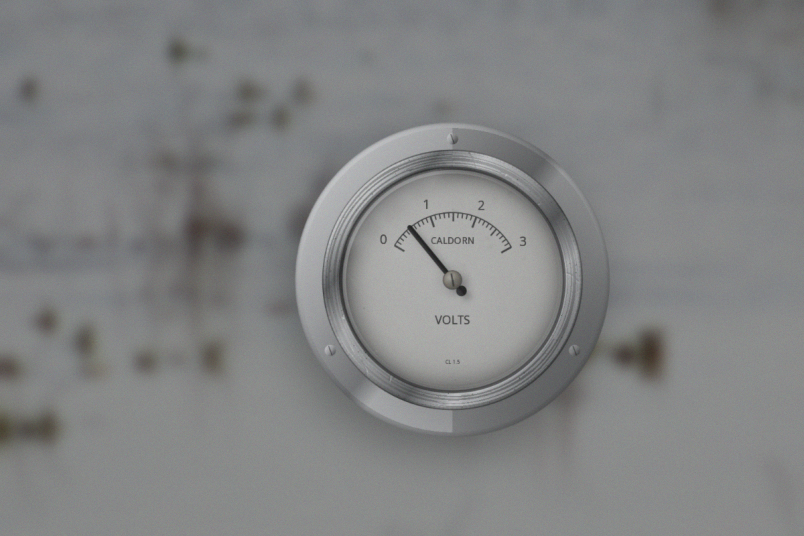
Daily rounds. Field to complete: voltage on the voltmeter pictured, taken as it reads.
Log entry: 0.5 V
